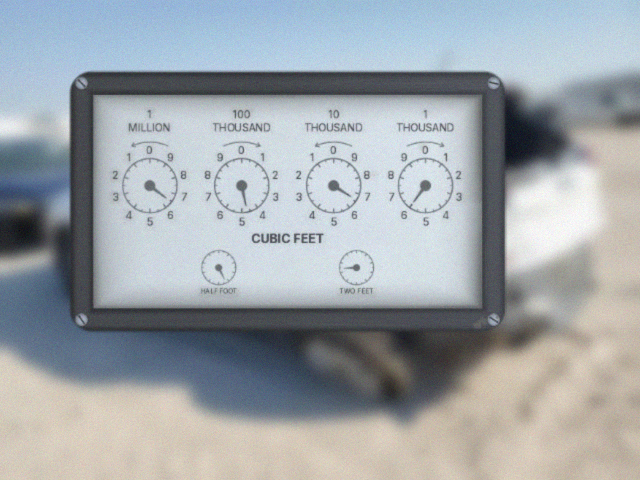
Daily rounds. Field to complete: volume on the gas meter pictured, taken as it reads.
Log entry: 646600 ft³
